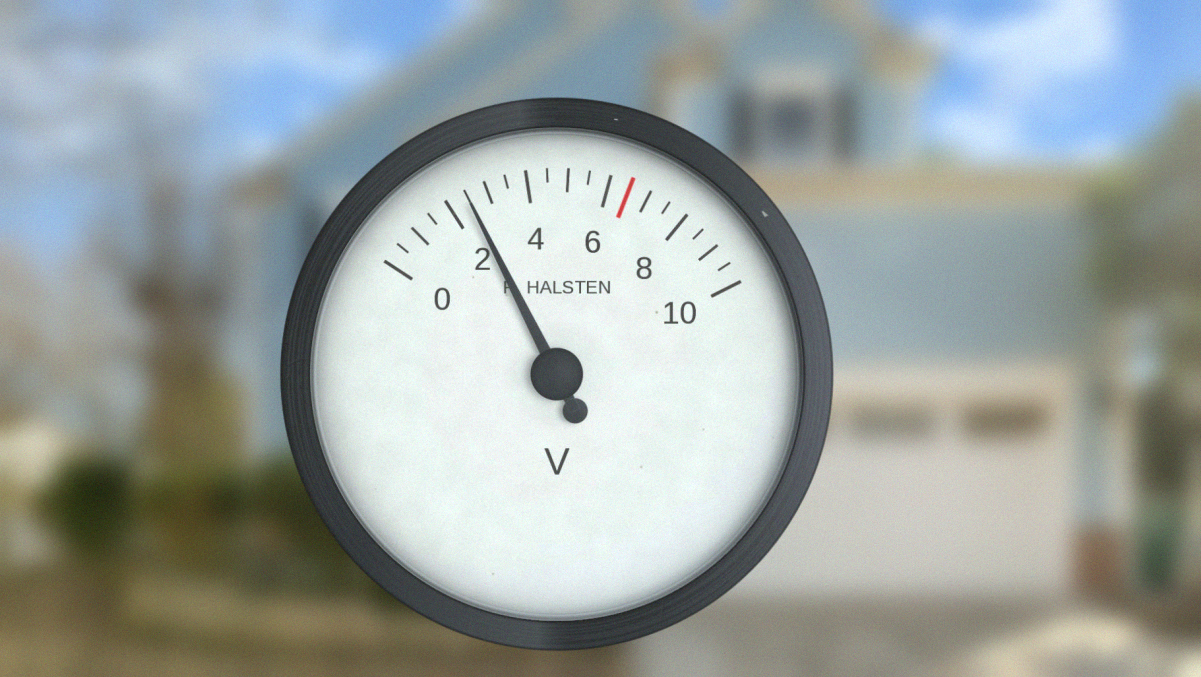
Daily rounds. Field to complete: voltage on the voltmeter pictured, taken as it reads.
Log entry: 2.5 V
